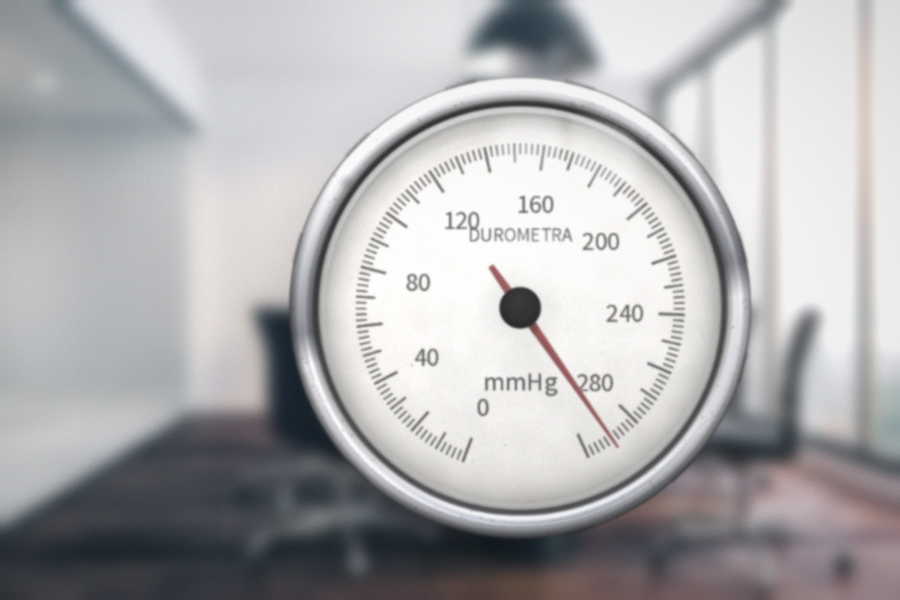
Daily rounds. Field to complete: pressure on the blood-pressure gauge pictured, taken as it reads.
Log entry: 290 mmHg
